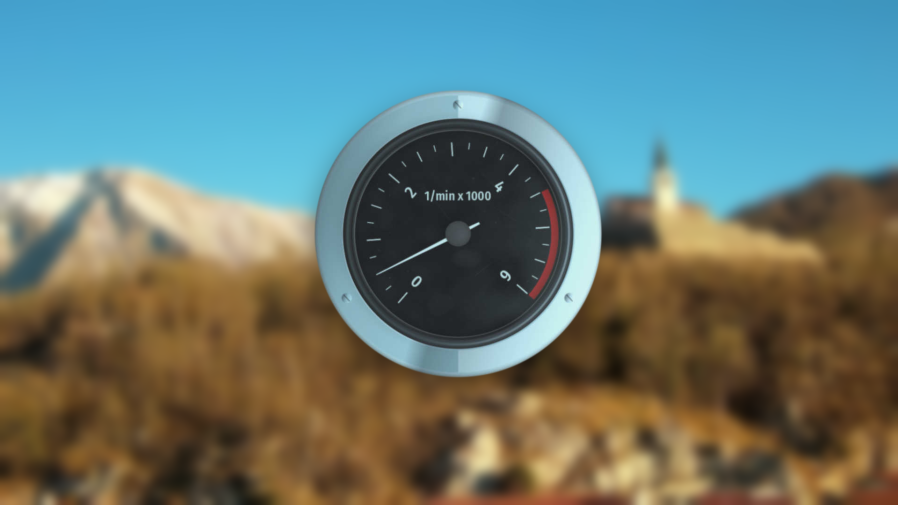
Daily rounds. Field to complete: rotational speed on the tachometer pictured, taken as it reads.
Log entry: 500 rpm
